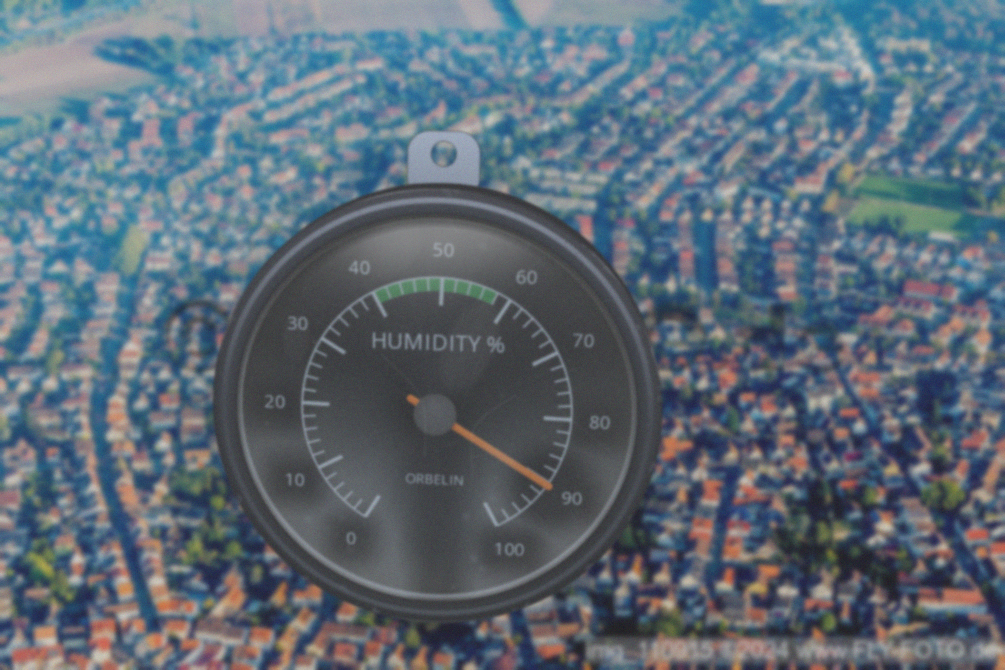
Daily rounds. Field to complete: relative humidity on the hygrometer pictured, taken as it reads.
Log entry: 90 %
